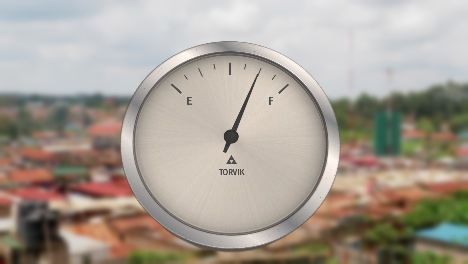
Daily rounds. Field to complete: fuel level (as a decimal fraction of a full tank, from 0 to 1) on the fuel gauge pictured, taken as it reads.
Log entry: 0.75
